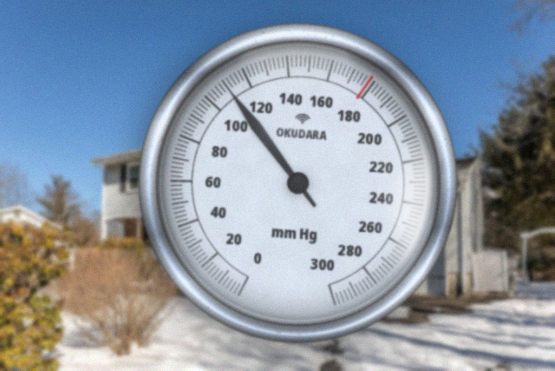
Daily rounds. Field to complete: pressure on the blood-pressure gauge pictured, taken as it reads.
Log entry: 110 mmHg
